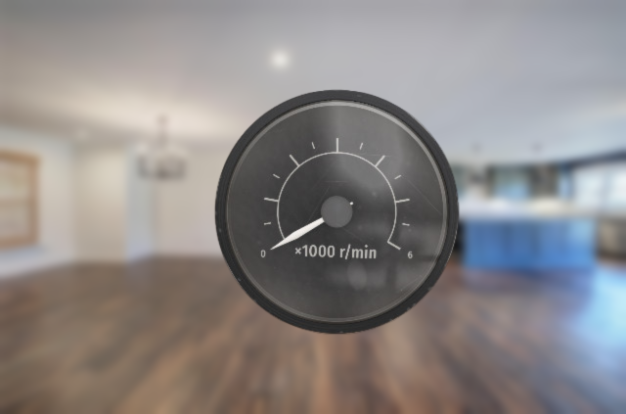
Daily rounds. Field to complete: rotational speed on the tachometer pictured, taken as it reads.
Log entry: 0 rpm
